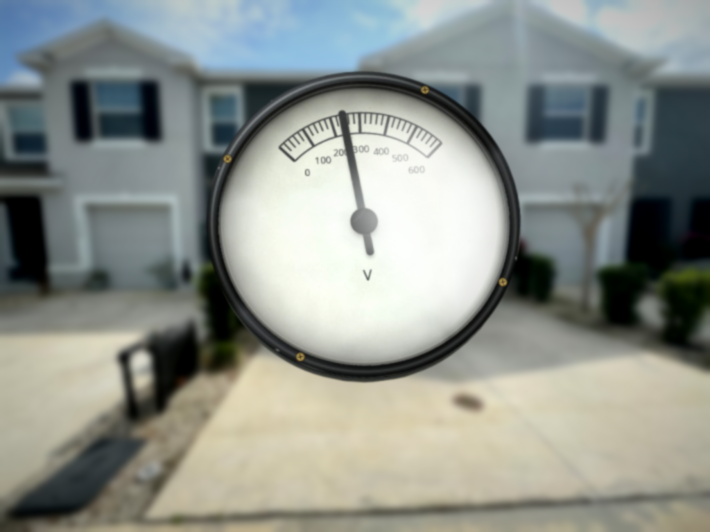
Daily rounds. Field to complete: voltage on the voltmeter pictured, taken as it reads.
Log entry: 240 V
